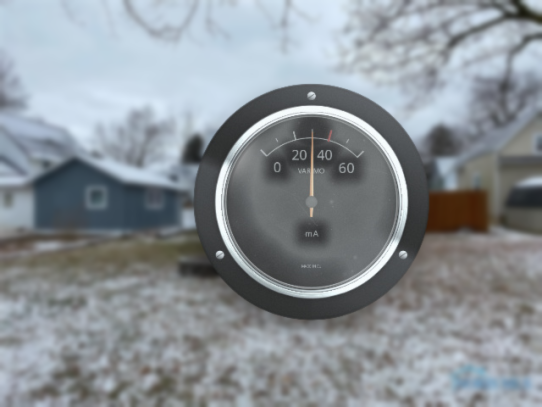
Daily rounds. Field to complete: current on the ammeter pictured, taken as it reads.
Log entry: 30 mA
